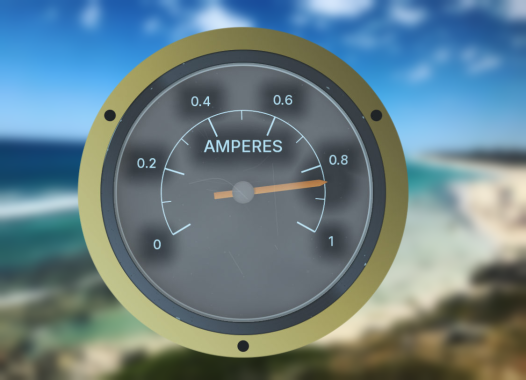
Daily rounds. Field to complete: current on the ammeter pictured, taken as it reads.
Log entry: 0.85 A
